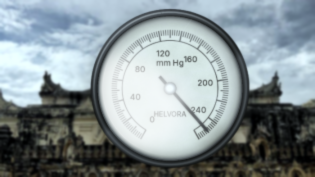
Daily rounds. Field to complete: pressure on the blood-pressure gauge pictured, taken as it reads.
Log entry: 250 mmHg
